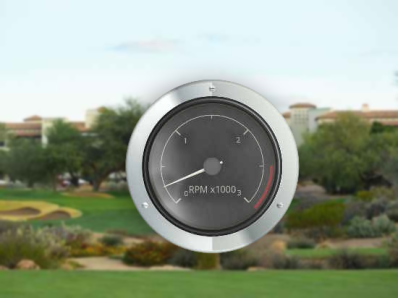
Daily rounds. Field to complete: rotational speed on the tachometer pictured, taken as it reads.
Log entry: 250 rpm
